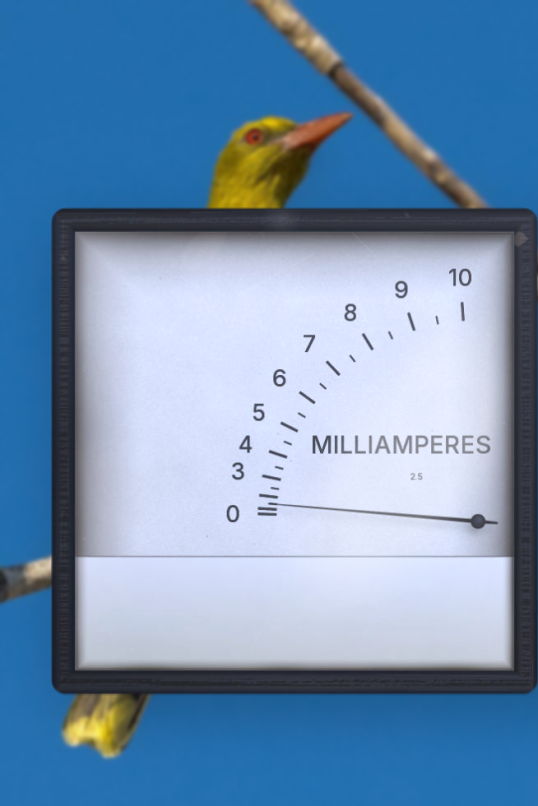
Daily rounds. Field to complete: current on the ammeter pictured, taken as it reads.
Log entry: 1.5 mA
